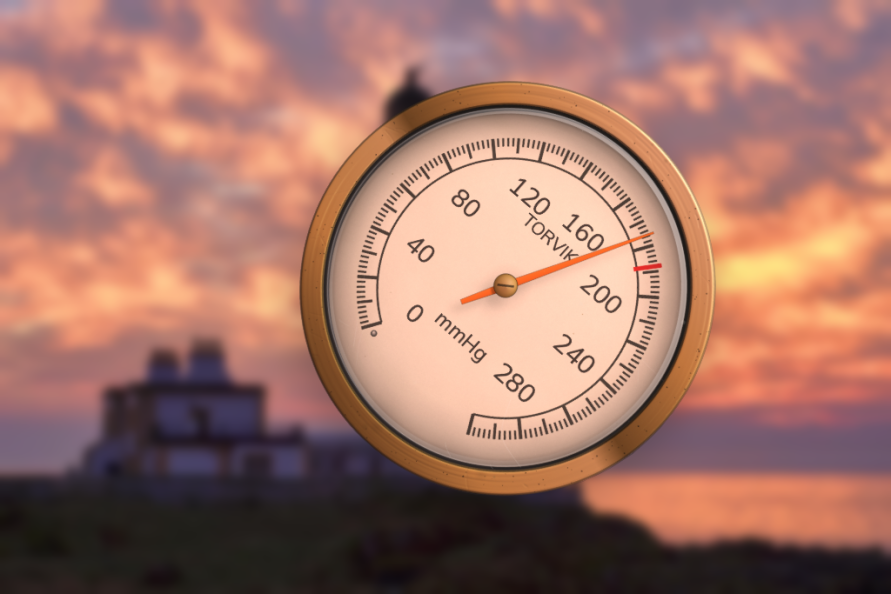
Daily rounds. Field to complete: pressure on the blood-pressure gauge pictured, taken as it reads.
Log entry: 176 mmHg
